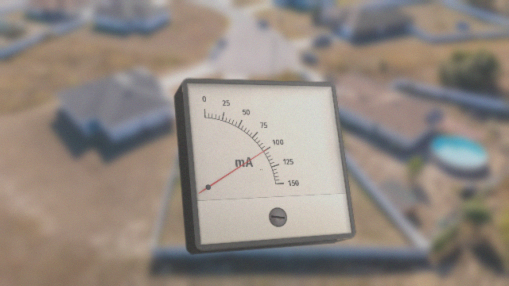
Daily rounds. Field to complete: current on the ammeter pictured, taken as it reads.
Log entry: 100 mA
